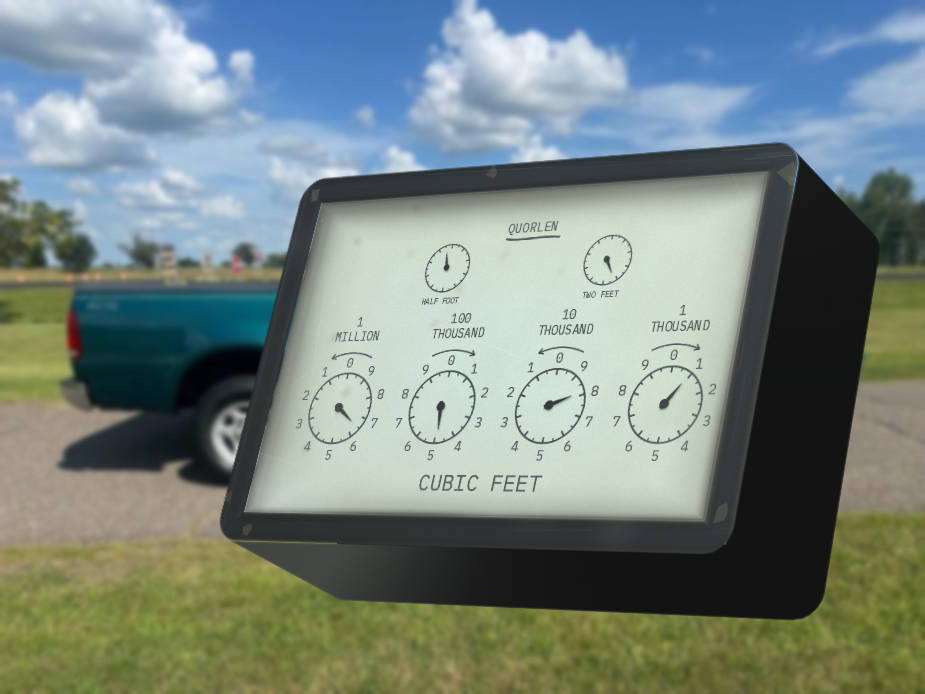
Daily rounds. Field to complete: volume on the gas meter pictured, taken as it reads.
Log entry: 648100 ft³
